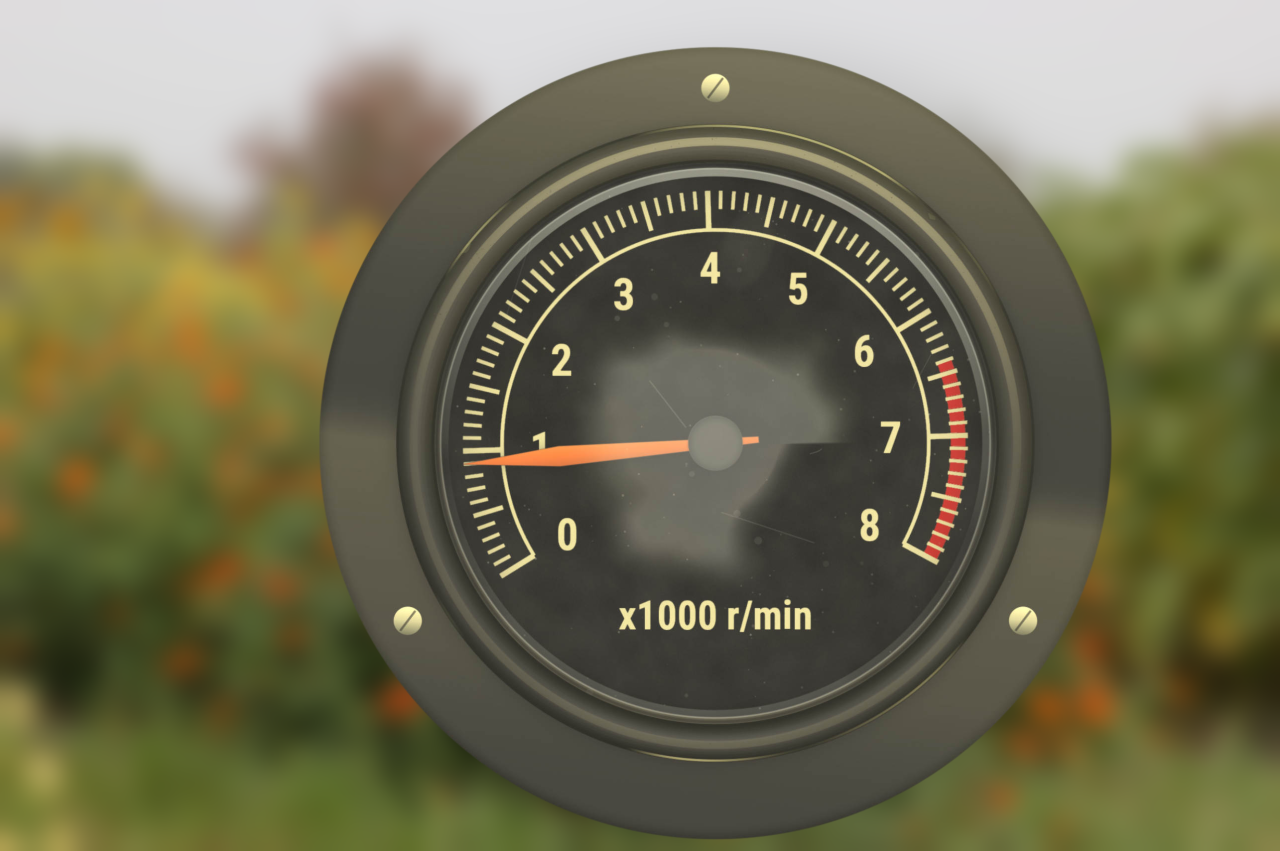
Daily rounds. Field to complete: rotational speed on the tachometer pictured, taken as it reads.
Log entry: 900 rpm
